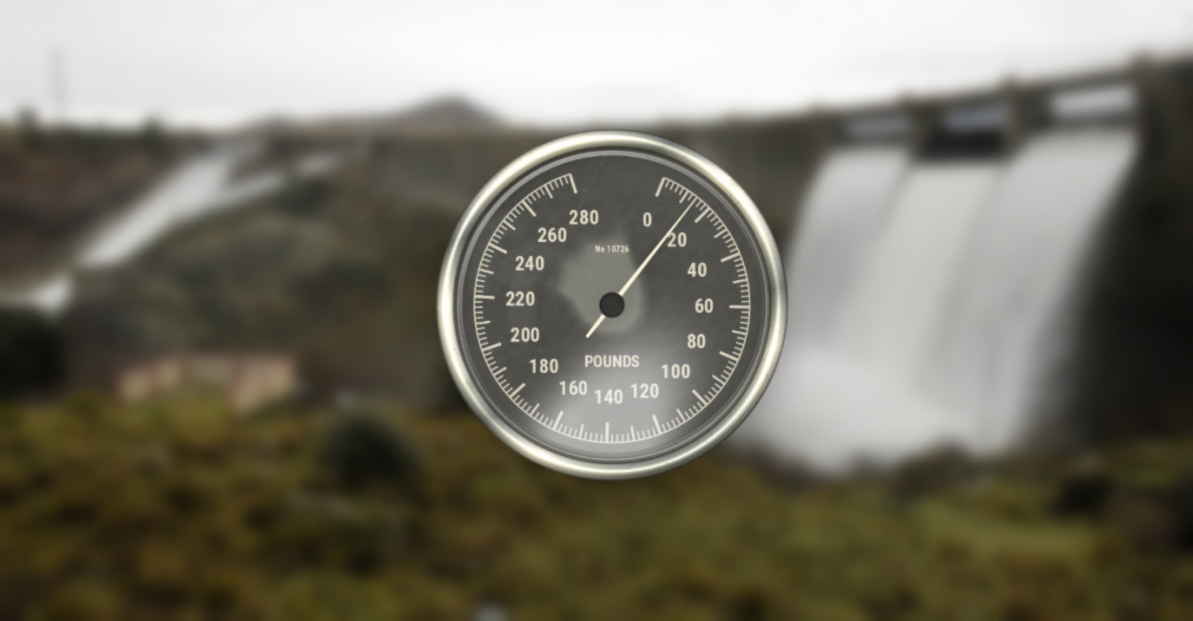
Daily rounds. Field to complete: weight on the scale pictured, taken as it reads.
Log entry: 14 lb
